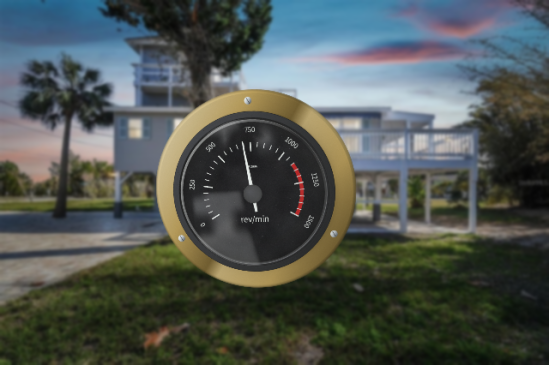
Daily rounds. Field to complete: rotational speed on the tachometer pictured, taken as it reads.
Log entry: 700 rpm
